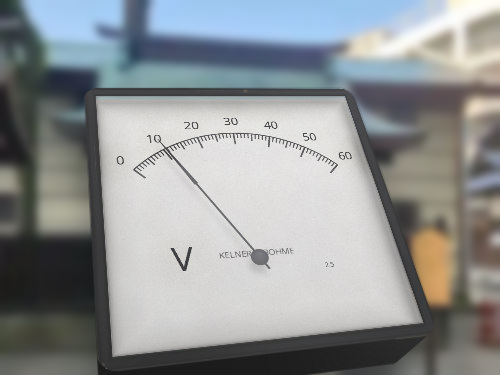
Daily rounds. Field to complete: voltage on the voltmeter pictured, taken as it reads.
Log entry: 10 V
